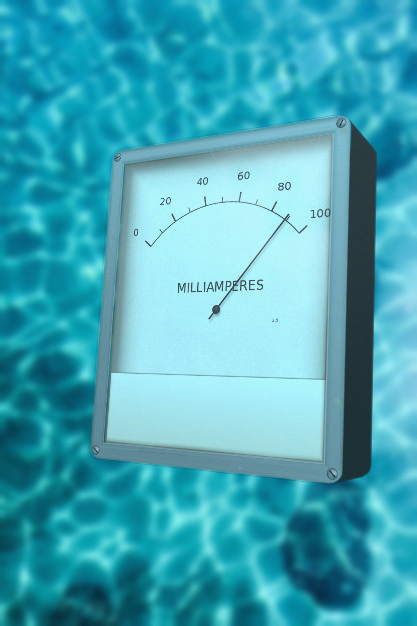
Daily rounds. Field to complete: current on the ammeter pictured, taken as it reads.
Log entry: 90 mA
